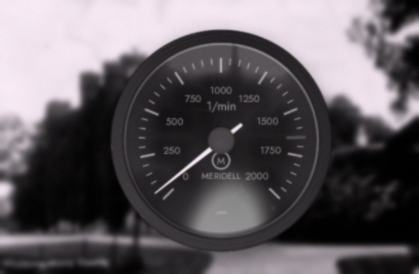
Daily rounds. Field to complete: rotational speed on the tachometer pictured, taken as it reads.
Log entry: 50 rpm
